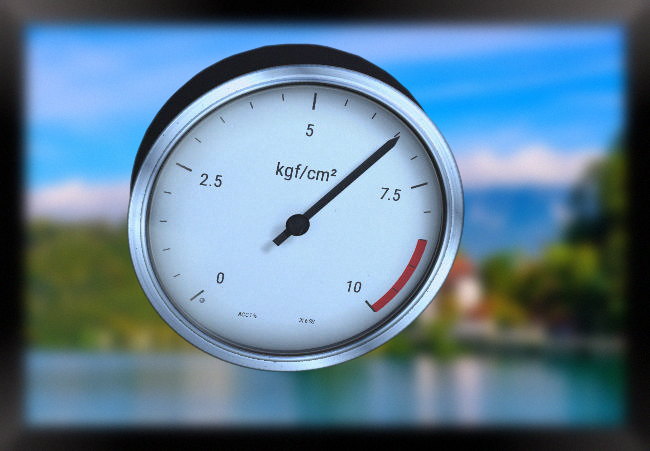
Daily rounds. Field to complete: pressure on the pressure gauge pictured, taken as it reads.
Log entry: 6.5 kg/cm²
